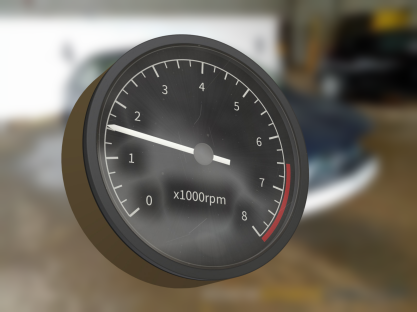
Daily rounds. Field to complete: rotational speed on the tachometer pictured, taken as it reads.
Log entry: 1500 rpm
